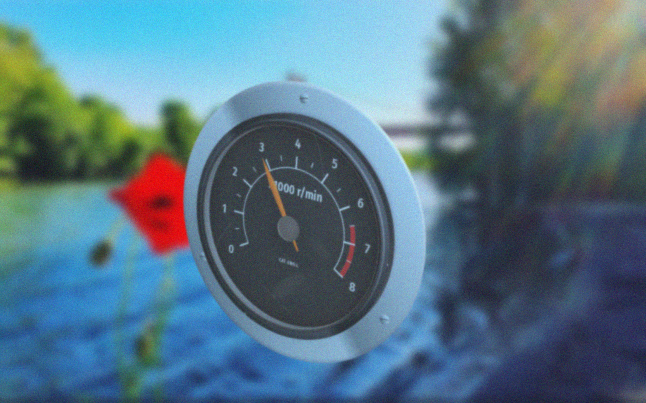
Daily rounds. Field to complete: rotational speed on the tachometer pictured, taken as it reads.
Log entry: 3000 rpm
